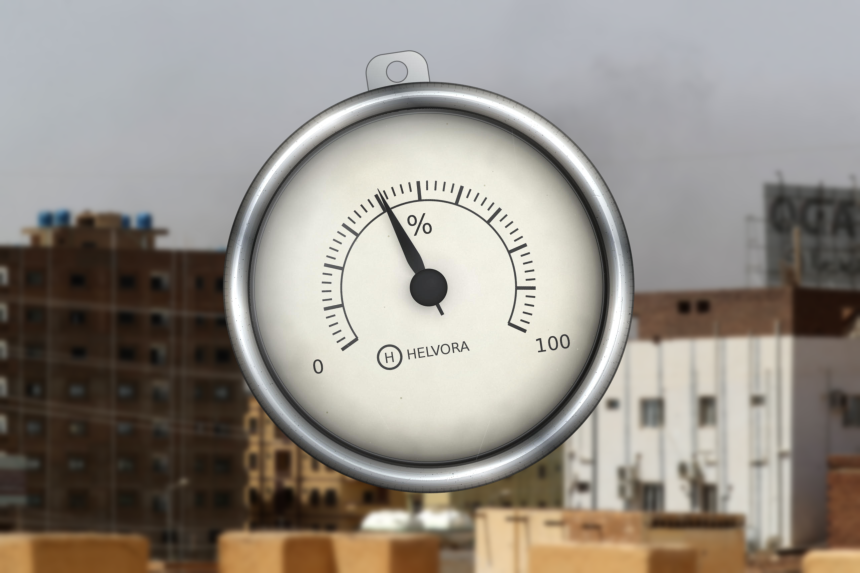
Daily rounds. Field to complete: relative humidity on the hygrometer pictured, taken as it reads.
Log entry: 41 %
